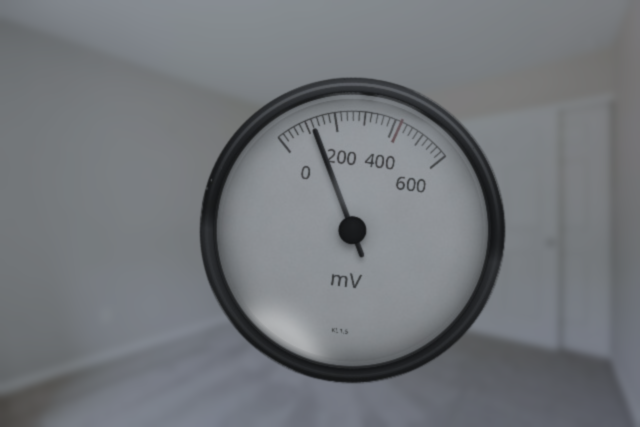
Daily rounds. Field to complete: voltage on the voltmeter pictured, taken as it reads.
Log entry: 120 mV
